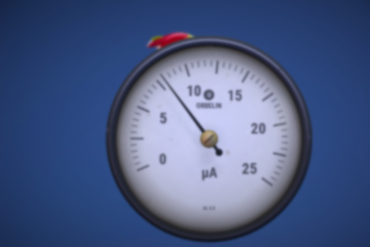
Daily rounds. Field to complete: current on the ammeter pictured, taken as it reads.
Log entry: 8 µA
